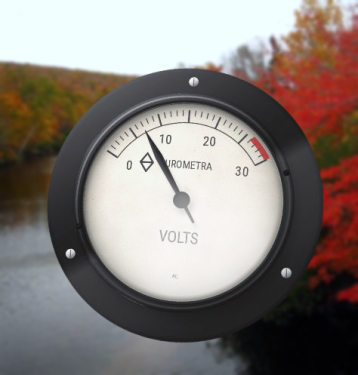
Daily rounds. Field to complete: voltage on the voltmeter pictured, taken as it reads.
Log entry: 7 V
